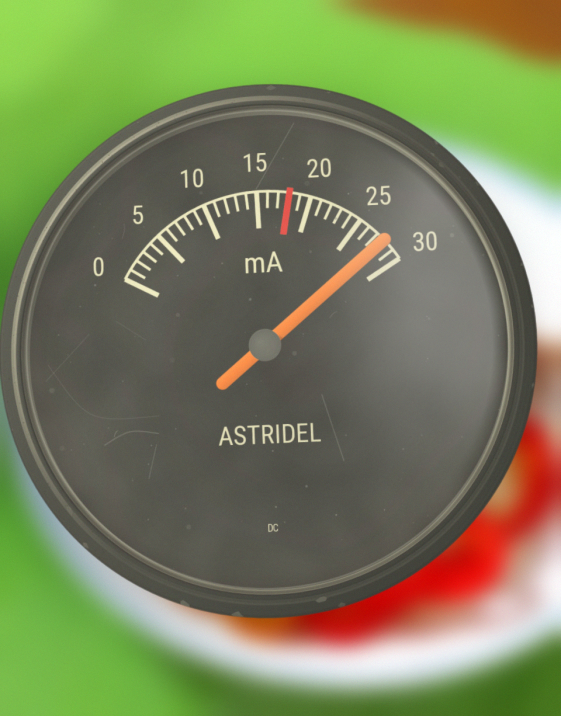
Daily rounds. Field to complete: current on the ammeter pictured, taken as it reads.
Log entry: 28 mA
